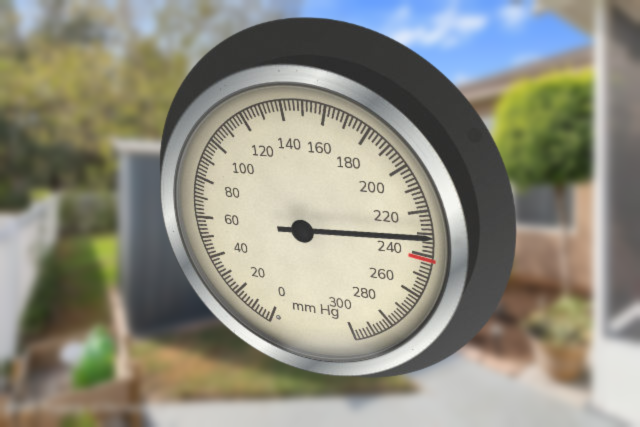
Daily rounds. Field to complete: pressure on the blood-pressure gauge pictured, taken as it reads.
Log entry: 230 mmHg
